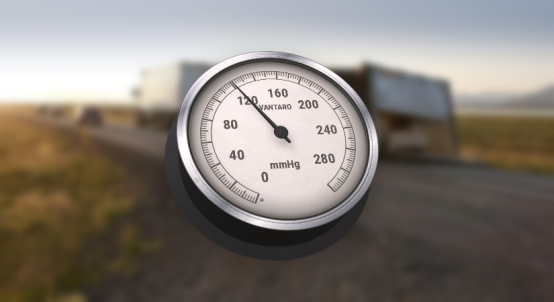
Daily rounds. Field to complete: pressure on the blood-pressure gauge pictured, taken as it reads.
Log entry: 120 mmHg
